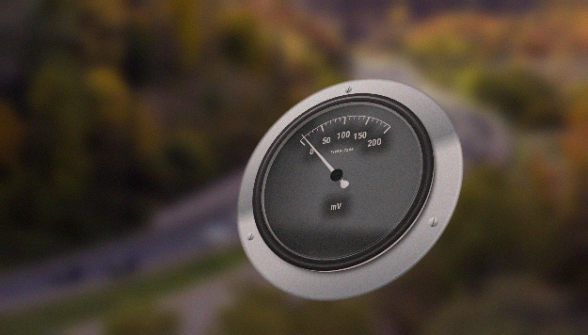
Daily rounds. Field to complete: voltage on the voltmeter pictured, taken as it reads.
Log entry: 10 mV
